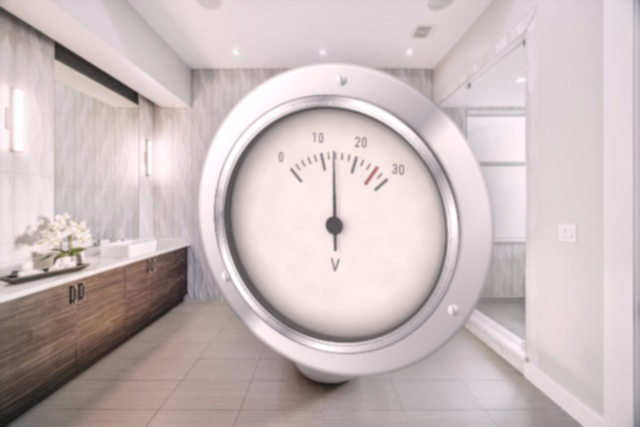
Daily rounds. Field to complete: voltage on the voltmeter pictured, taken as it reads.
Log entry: 14 V
